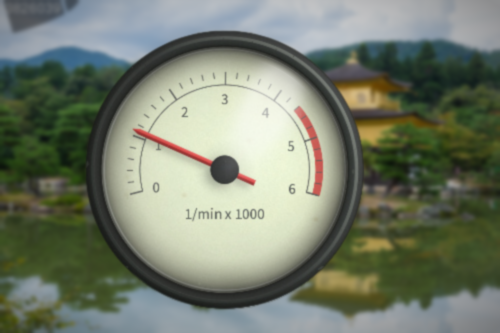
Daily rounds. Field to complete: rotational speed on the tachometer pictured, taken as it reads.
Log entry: 1100 rpm
